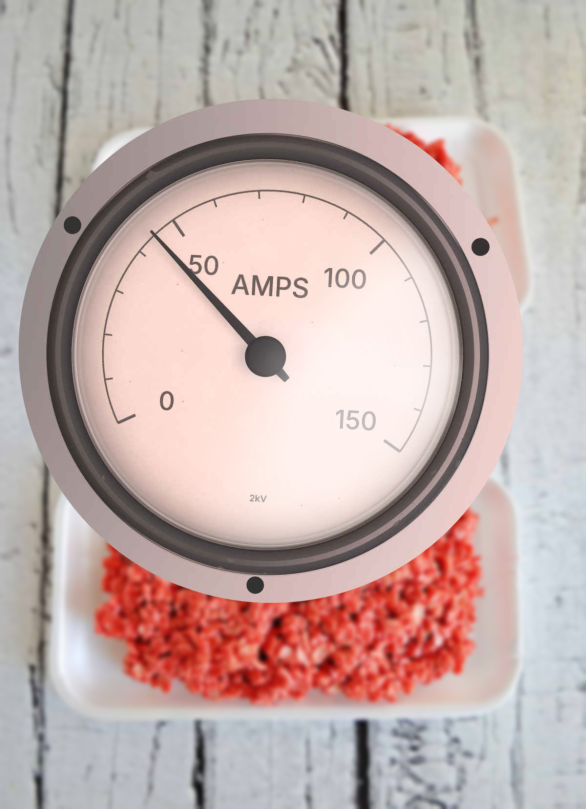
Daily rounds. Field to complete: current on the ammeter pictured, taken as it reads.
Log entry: 45 A
